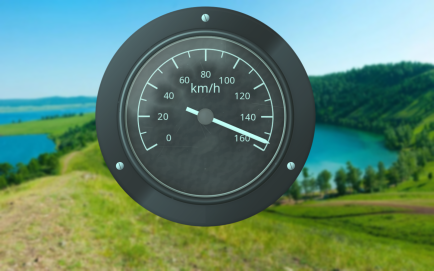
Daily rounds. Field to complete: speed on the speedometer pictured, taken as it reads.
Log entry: 155 km/h
